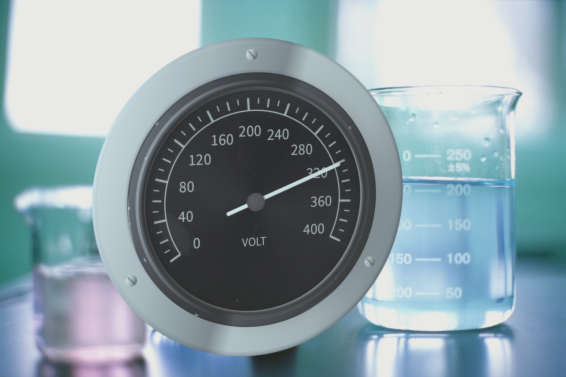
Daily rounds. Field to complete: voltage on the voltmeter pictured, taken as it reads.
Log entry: 320 V
